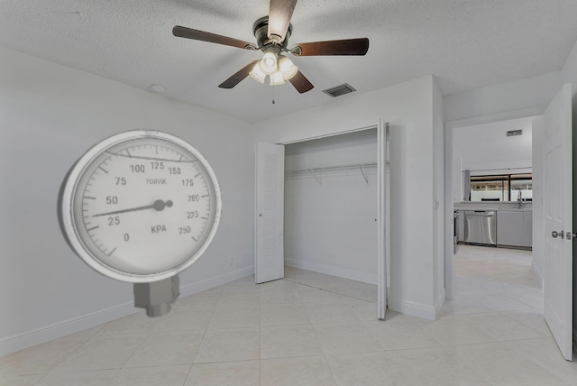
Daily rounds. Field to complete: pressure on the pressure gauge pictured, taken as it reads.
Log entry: 35 kPa
